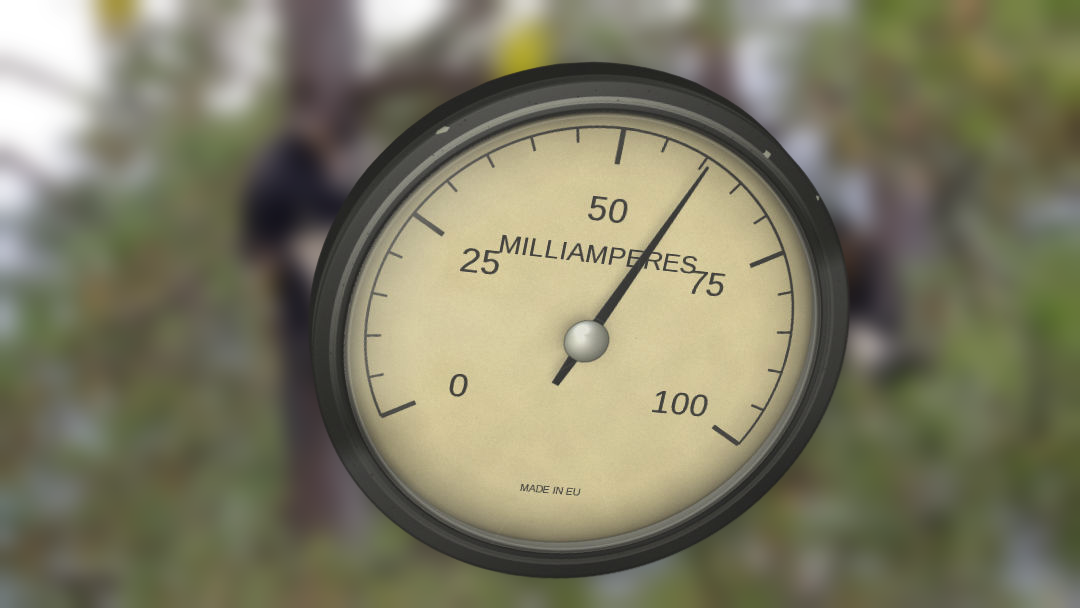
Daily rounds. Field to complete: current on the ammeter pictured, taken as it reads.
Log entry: 60 mA
